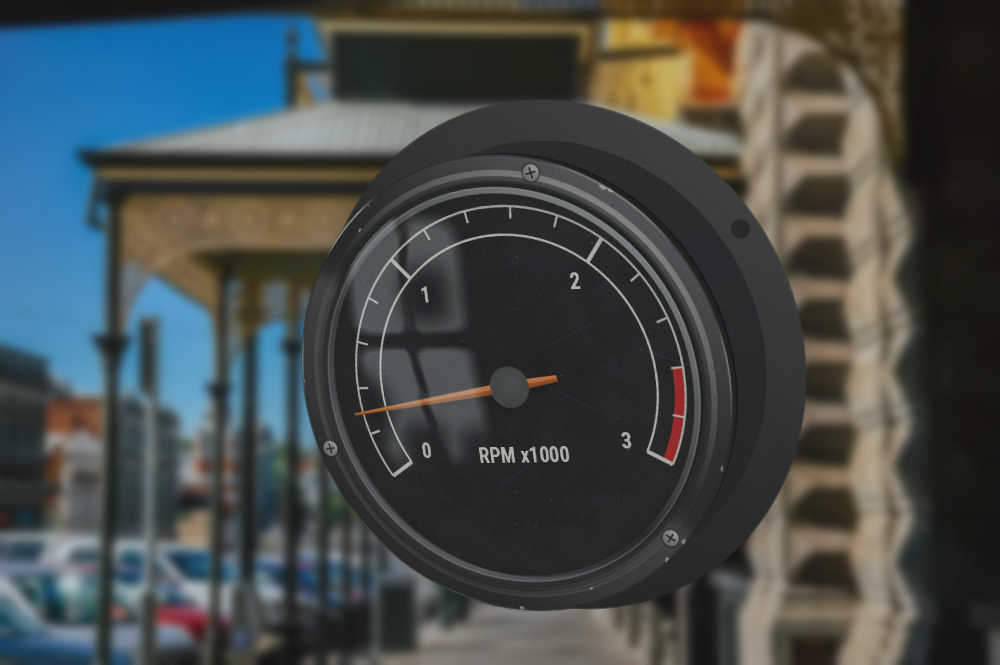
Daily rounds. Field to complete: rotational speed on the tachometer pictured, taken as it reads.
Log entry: 300 rpm
